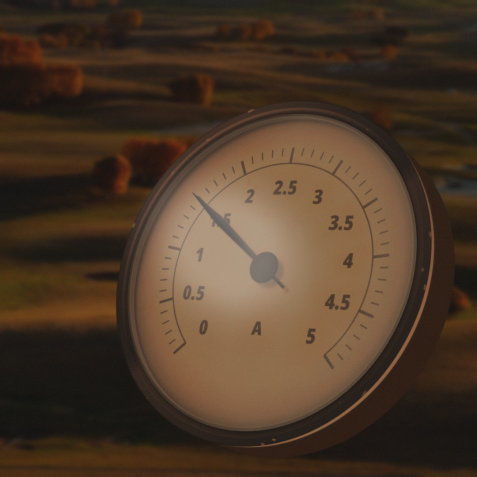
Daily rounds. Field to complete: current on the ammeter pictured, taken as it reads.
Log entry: 1.5 A
